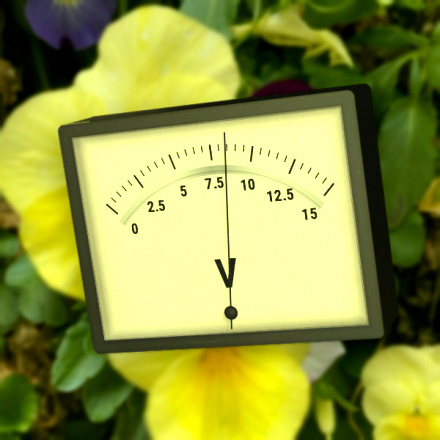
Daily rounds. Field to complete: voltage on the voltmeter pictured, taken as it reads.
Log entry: 8.5 V
